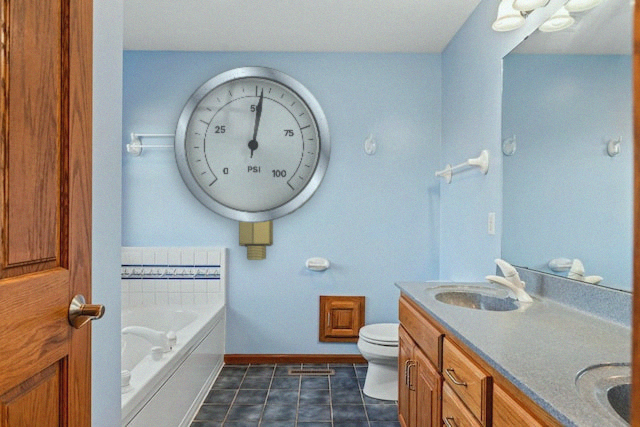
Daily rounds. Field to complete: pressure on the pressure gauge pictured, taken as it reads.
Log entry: 52.5 psi
